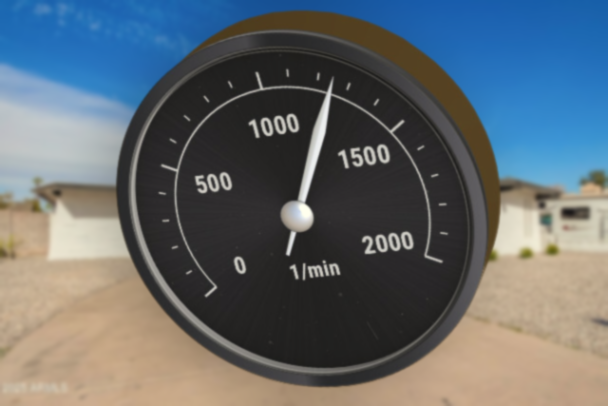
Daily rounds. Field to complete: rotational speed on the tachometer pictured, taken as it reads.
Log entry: 1250 rpm
